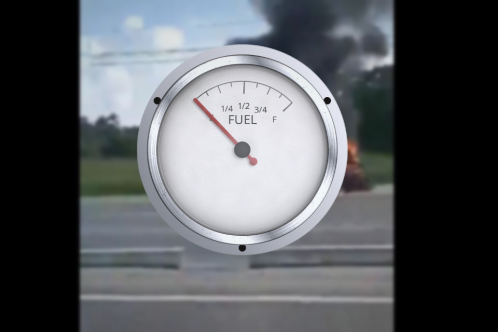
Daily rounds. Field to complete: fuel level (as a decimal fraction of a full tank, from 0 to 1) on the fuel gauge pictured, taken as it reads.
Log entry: 0
